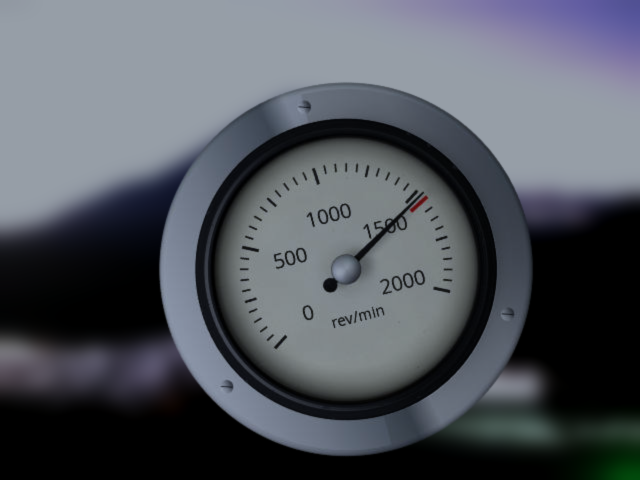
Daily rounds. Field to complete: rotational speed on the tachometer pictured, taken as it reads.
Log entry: 1525 rpm
